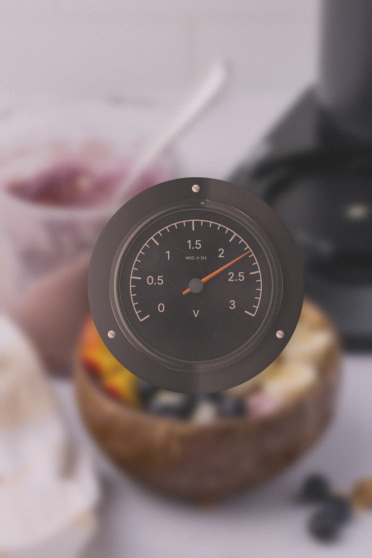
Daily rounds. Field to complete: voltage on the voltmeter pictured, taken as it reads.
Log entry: 2.25 V
